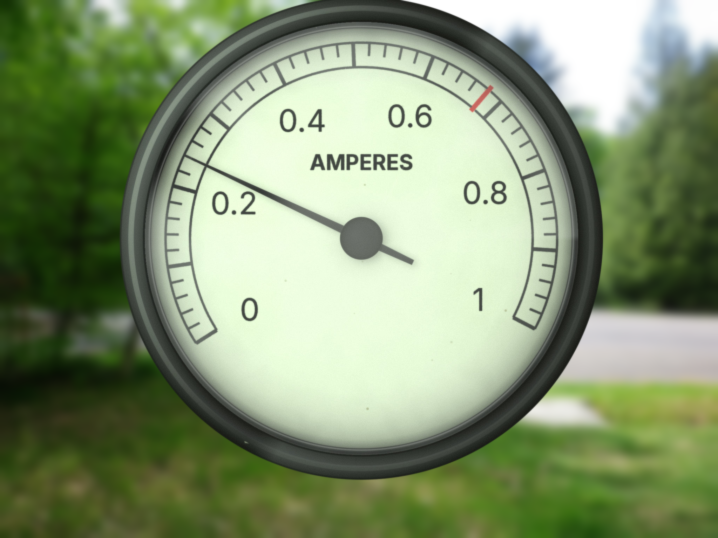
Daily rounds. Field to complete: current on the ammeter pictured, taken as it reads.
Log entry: 0.24 A
